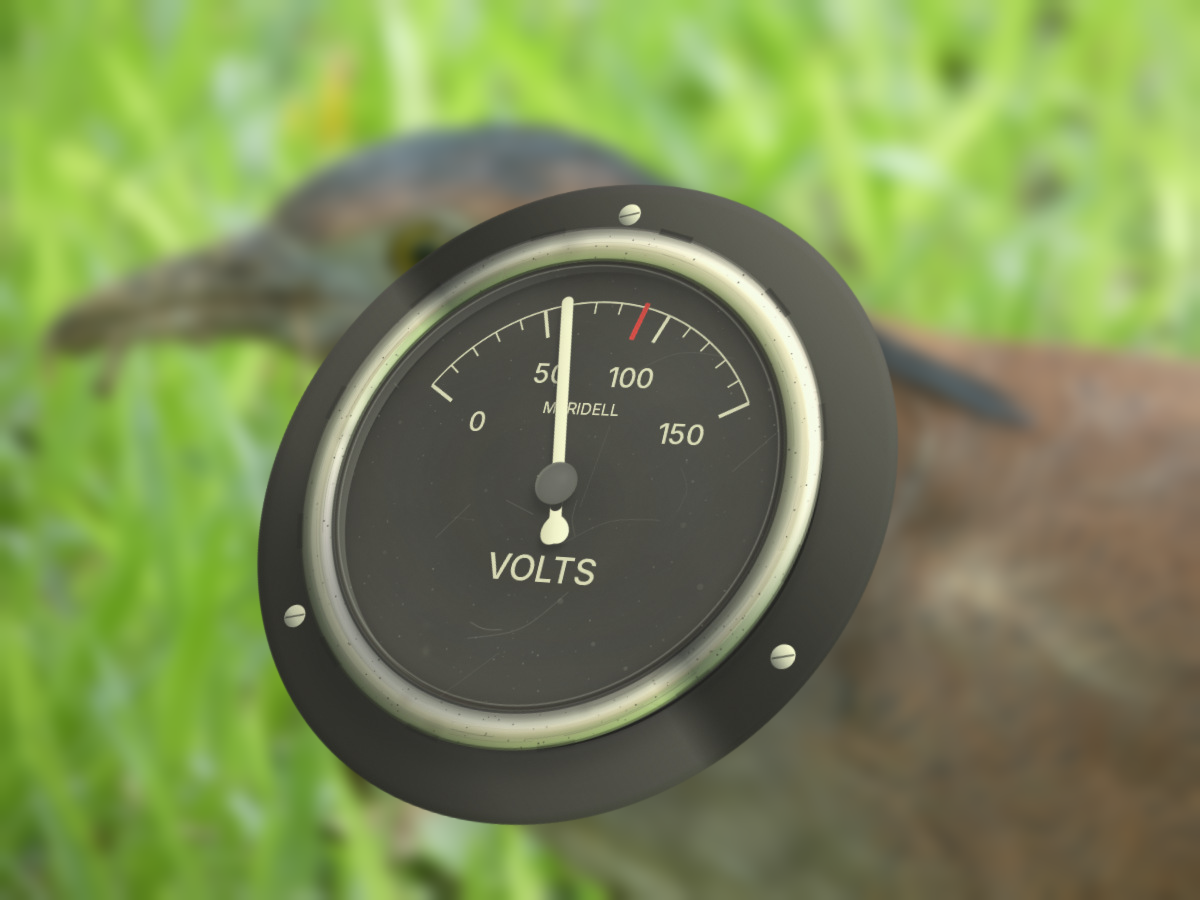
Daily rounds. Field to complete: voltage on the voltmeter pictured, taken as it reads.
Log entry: 60 V
